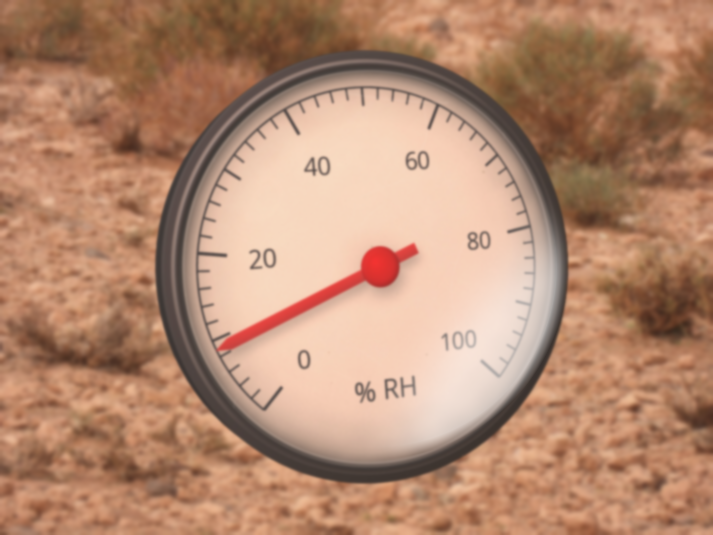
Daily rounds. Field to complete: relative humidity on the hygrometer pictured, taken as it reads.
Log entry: 9 %
